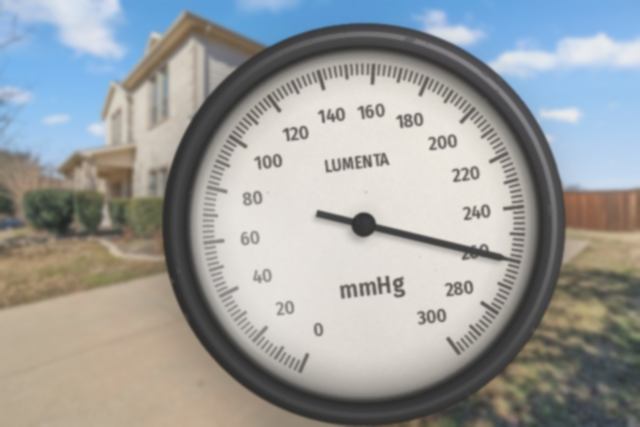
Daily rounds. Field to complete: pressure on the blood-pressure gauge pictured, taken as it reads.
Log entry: 260 mmHg
